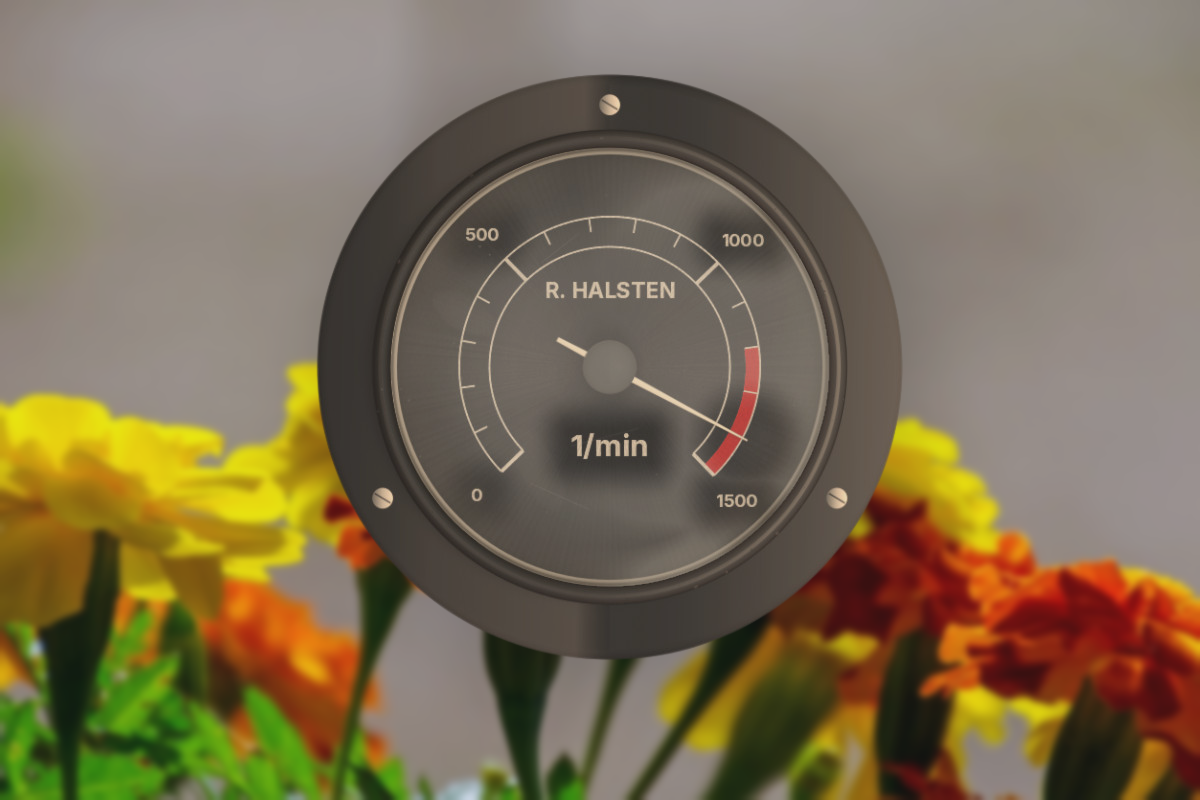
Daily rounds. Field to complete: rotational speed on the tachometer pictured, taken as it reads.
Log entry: 1400 rpm
